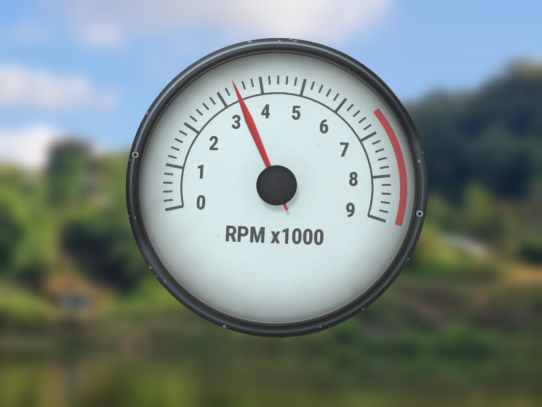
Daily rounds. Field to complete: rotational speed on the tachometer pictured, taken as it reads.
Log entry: 3400 rpm
